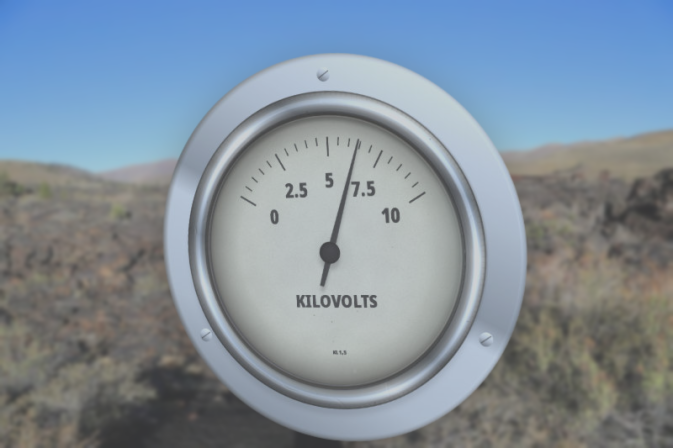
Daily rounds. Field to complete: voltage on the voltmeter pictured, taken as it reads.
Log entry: 6.5 kV
